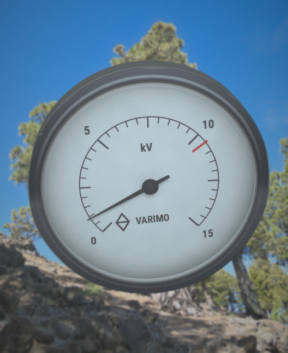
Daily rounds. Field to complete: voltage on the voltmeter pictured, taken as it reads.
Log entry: 1 kV
